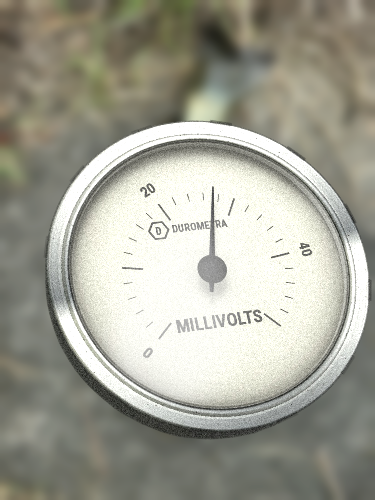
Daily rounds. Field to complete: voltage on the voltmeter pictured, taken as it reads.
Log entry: 27 mV
